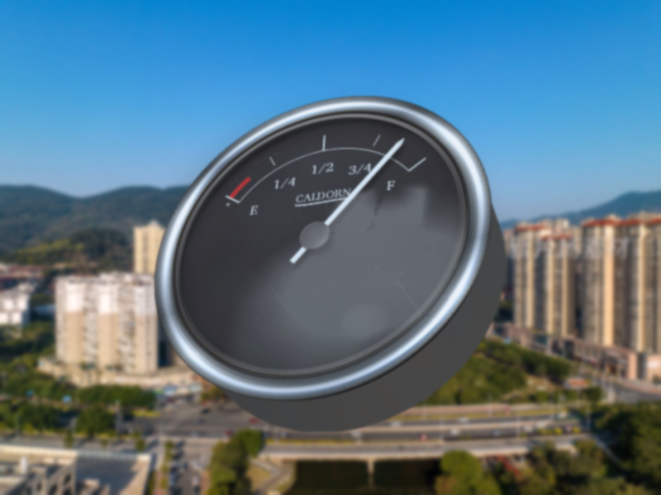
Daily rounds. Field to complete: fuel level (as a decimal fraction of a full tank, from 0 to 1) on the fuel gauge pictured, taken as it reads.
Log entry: 0.875
